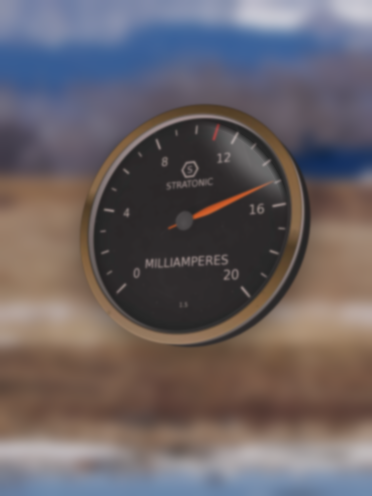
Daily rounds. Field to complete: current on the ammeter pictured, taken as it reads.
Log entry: 15 mA
